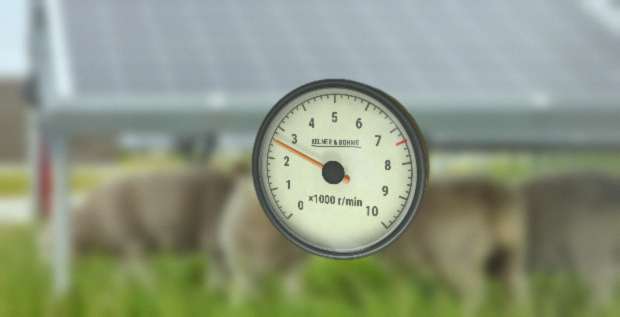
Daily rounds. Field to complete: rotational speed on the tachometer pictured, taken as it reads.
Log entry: 2600 rpm
